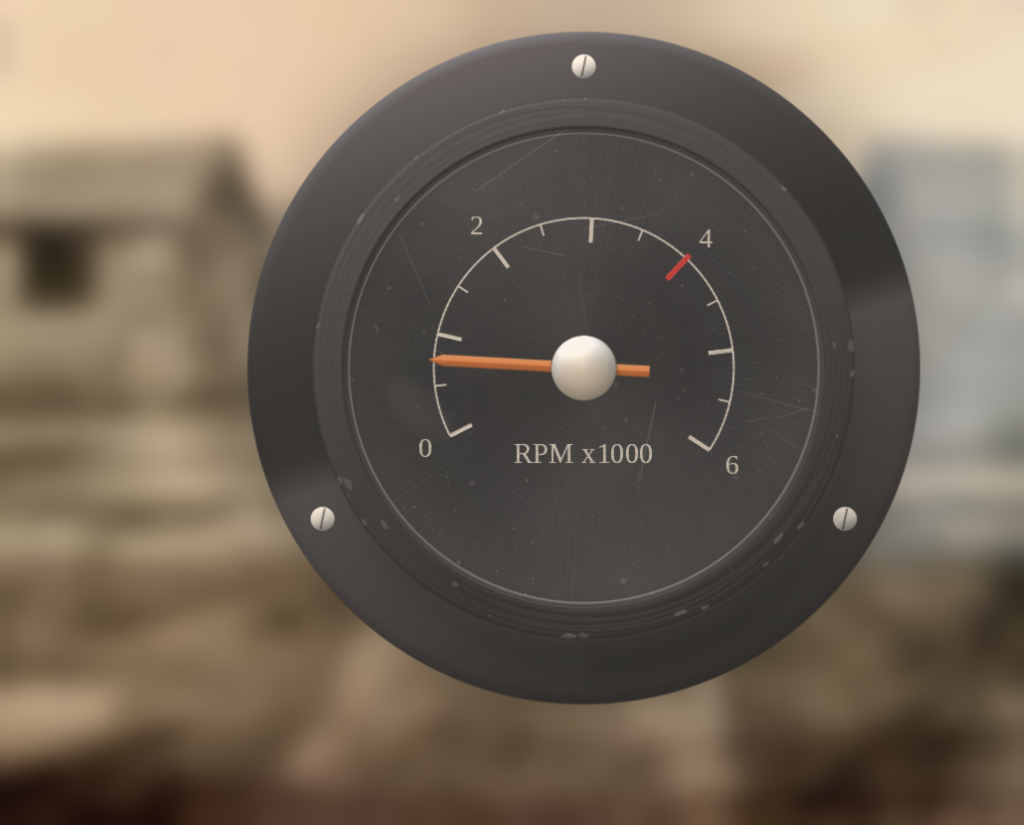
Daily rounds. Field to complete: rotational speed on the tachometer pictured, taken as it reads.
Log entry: 750 rpm
